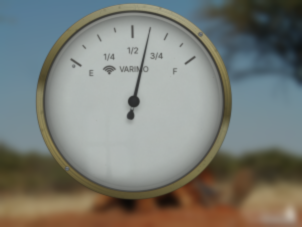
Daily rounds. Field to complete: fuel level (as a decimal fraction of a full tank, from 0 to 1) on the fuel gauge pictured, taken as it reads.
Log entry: 0.625
